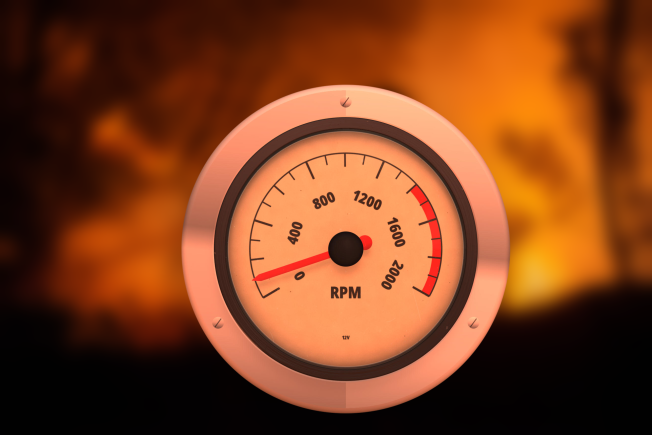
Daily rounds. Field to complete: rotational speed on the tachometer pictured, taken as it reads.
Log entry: 100 rpm
